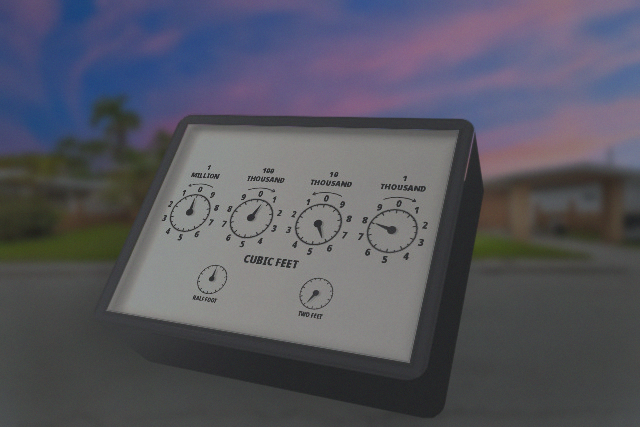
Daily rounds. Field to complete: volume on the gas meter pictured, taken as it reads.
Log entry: 5800 ft³
